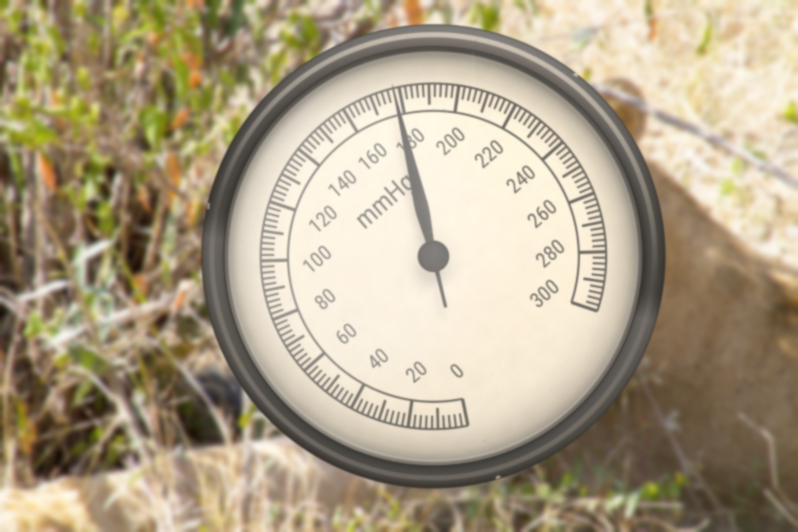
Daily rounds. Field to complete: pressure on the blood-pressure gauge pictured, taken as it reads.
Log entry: 178 mmHg
